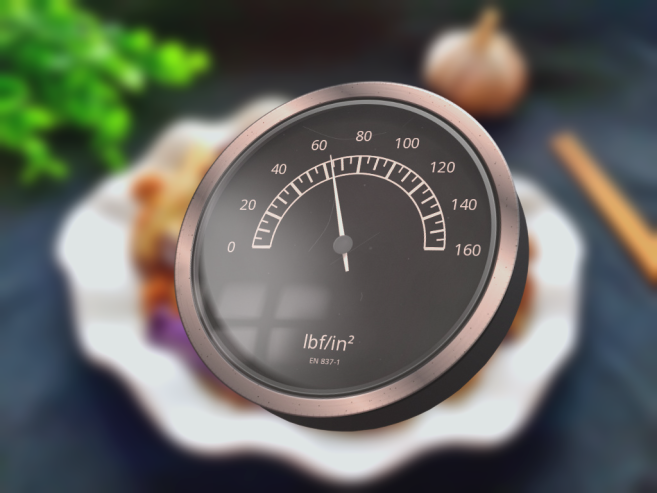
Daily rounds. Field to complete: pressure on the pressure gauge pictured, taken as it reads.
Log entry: 65 psi
